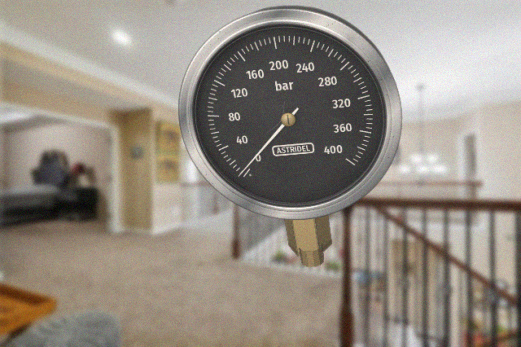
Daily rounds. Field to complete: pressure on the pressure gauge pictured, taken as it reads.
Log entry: 5 bar
